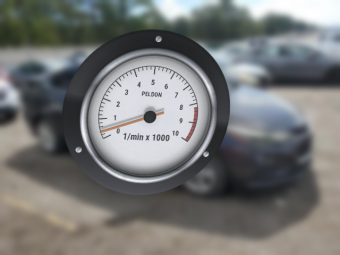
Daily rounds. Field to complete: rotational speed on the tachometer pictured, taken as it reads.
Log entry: 400 rpm
